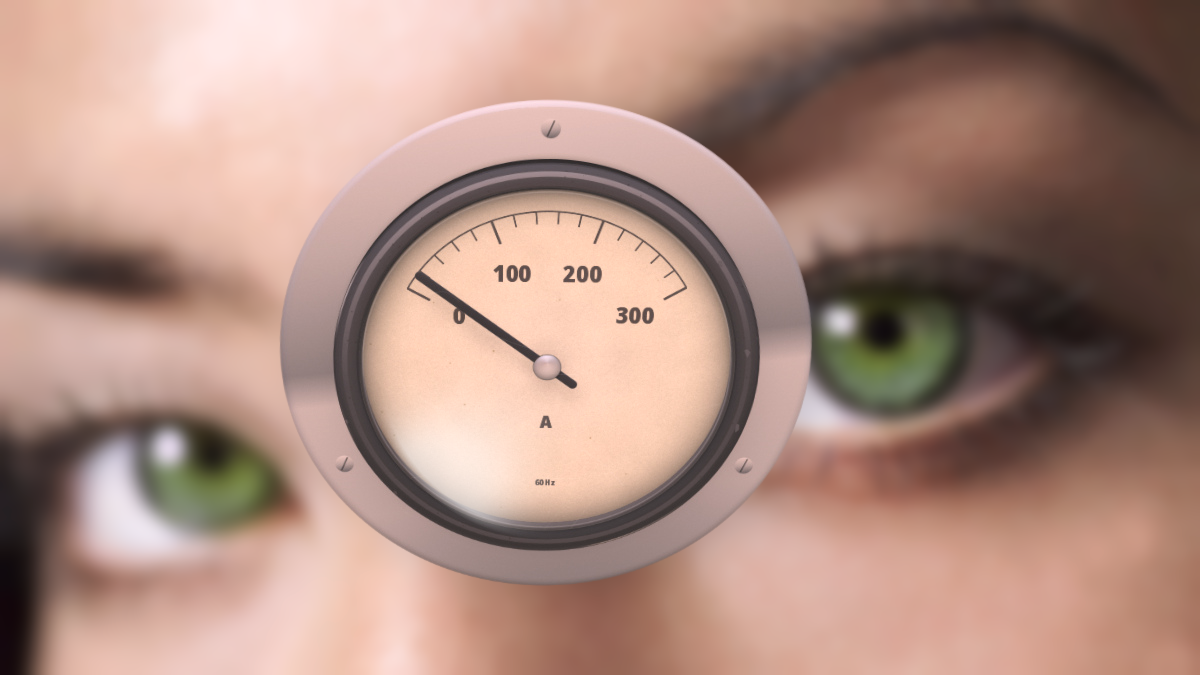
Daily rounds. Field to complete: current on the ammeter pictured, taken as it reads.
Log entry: 20 A
